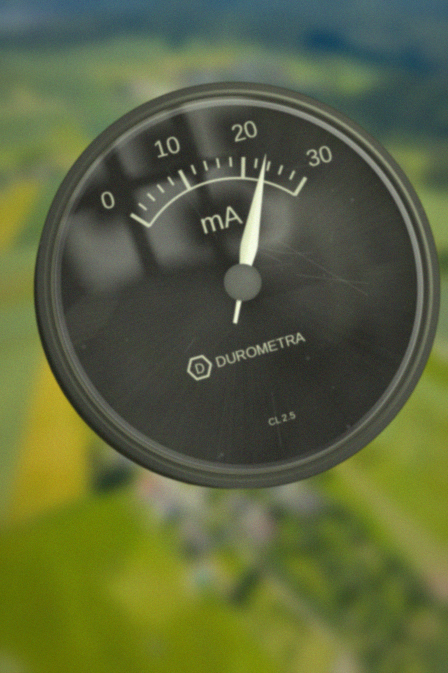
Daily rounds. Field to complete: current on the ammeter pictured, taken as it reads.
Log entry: 23 mA
